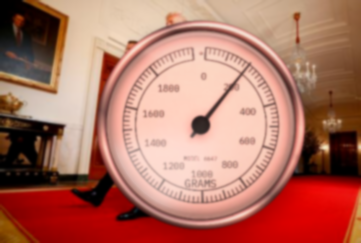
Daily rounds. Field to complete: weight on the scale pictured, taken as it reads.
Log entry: 200 g
